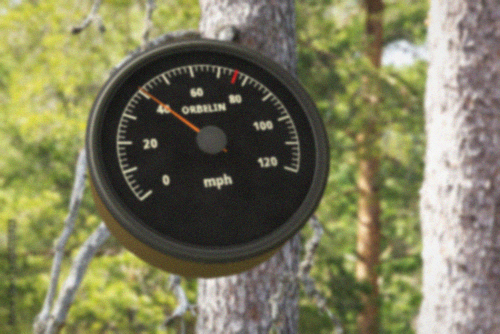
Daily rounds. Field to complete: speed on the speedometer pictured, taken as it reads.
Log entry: 40 mph
